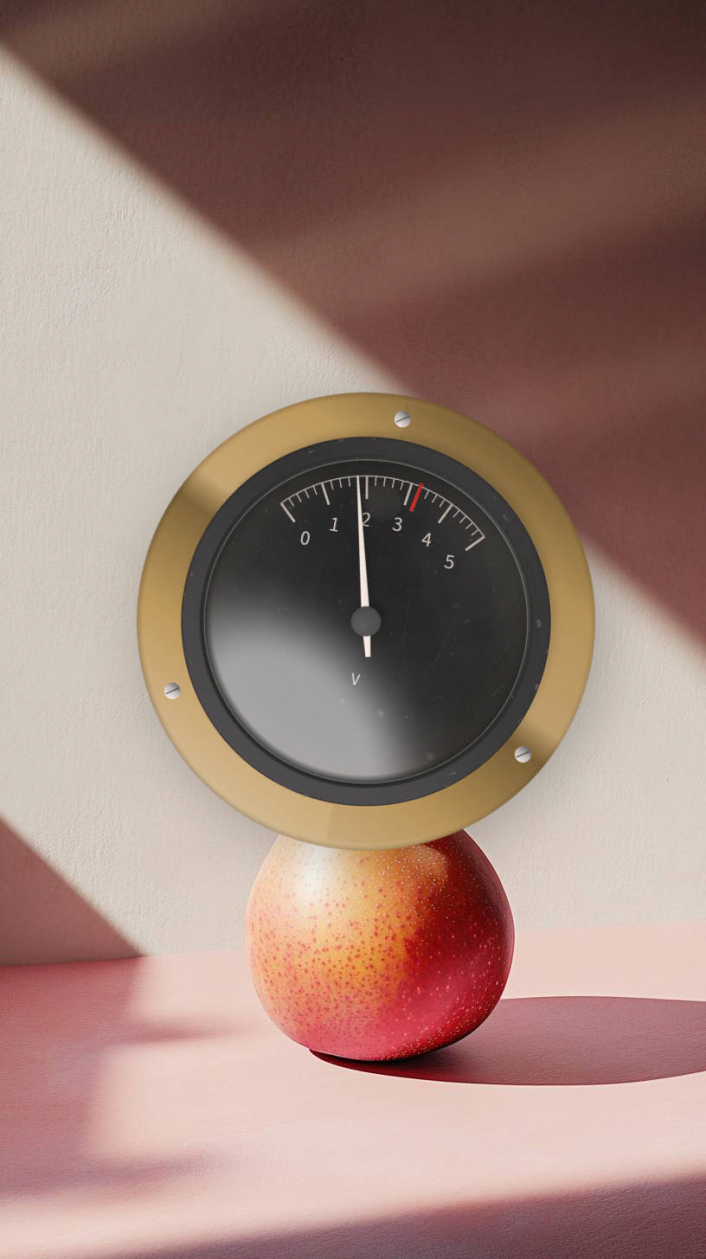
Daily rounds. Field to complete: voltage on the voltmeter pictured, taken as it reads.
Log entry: 1.8 V
